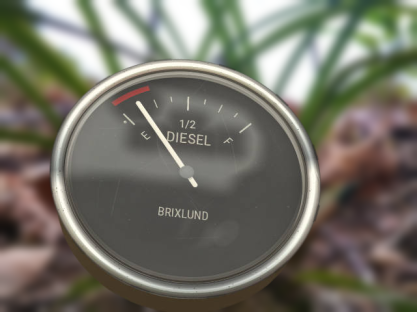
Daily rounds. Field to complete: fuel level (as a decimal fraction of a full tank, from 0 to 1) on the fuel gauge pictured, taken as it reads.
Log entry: 0.125
